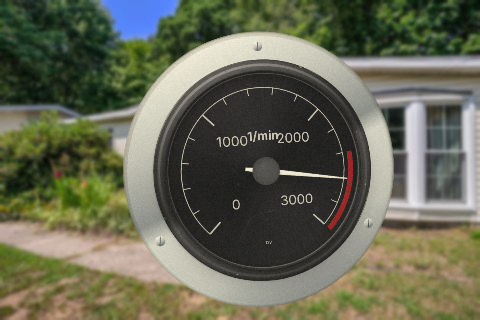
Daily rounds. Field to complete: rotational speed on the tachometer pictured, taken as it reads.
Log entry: 2600 rpm
